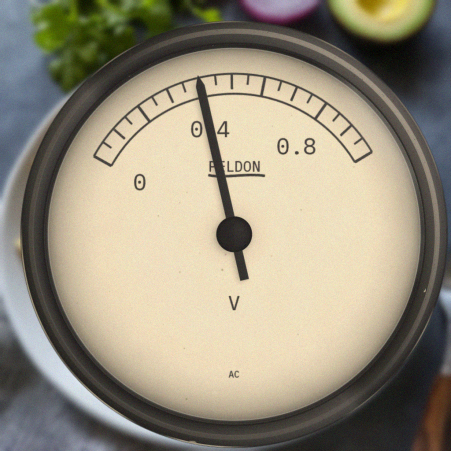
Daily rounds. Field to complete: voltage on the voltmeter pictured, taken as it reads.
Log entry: 0.4 V
